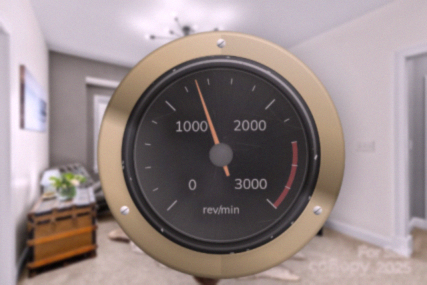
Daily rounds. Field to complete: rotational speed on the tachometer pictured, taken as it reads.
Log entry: 1300 rpm
